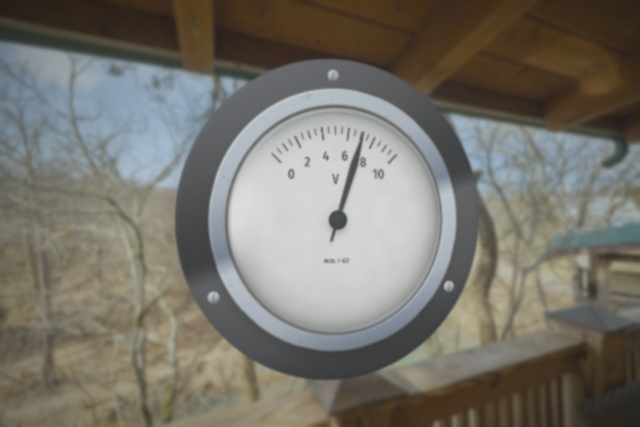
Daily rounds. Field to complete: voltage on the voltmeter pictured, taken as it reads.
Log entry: 7 V
